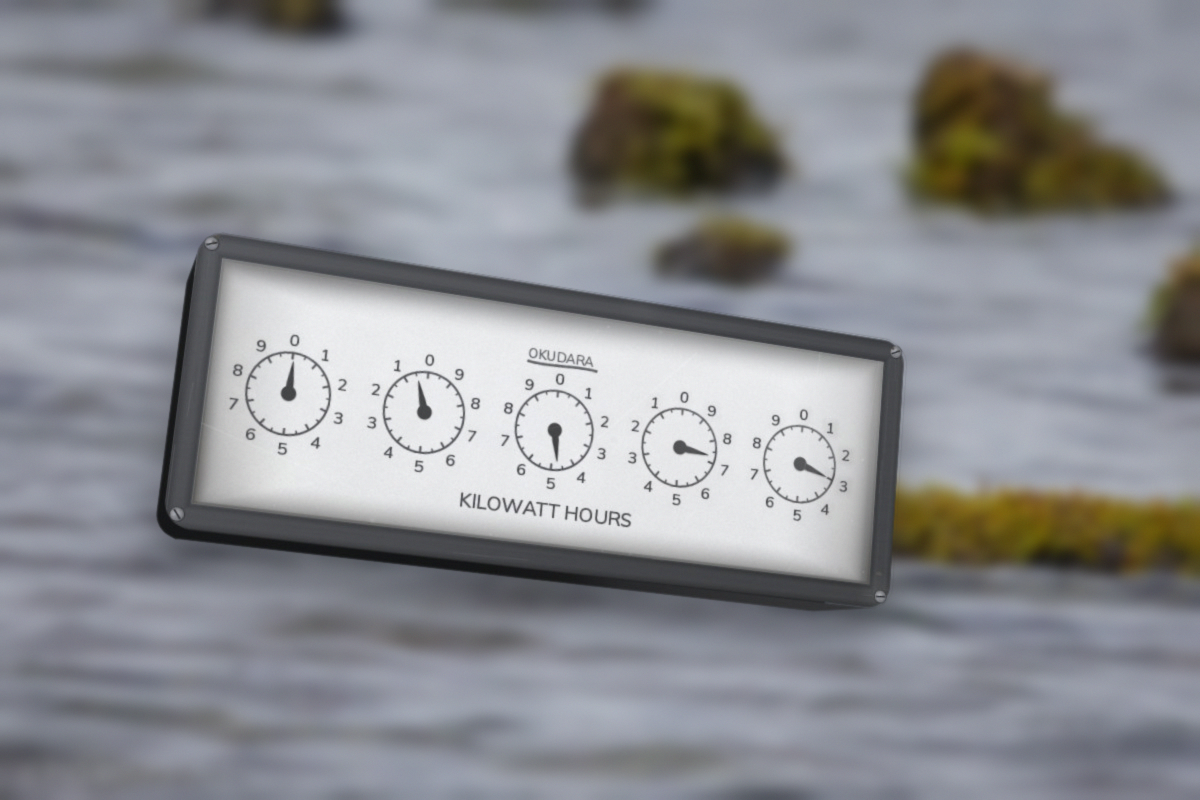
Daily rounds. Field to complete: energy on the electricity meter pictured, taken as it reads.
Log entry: 473 kWh
